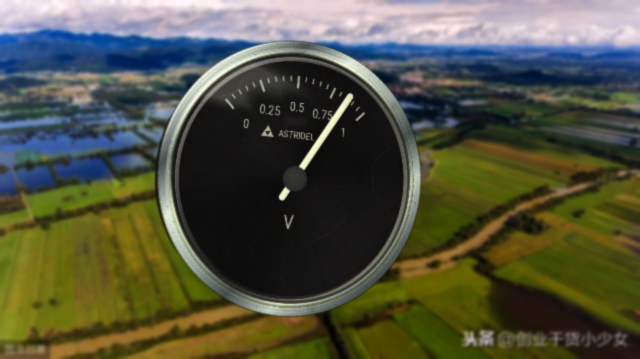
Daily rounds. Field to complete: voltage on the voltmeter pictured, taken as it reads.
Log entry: 0.85 V
